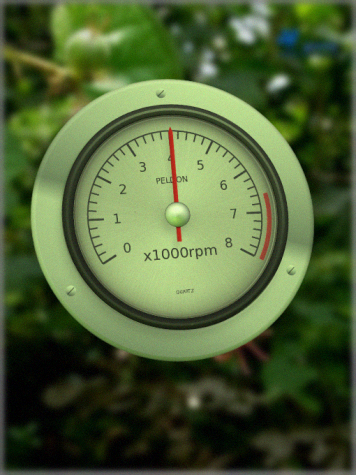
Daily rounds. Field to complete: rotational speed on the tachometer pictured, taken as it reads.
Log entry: 4000 rpm
